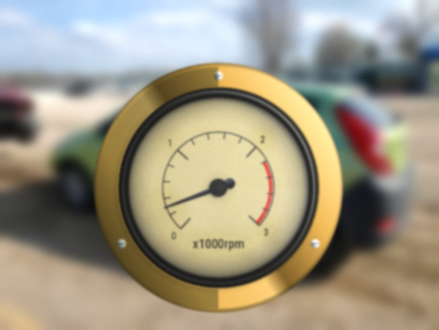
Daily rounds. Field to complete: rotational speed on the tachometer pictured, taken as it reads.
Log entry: 300 rpm
